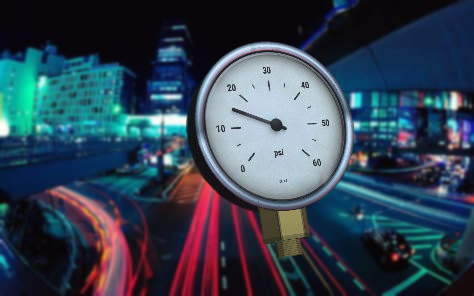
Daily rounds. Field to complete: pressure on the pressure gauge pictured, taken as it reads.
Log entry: 15 psi
